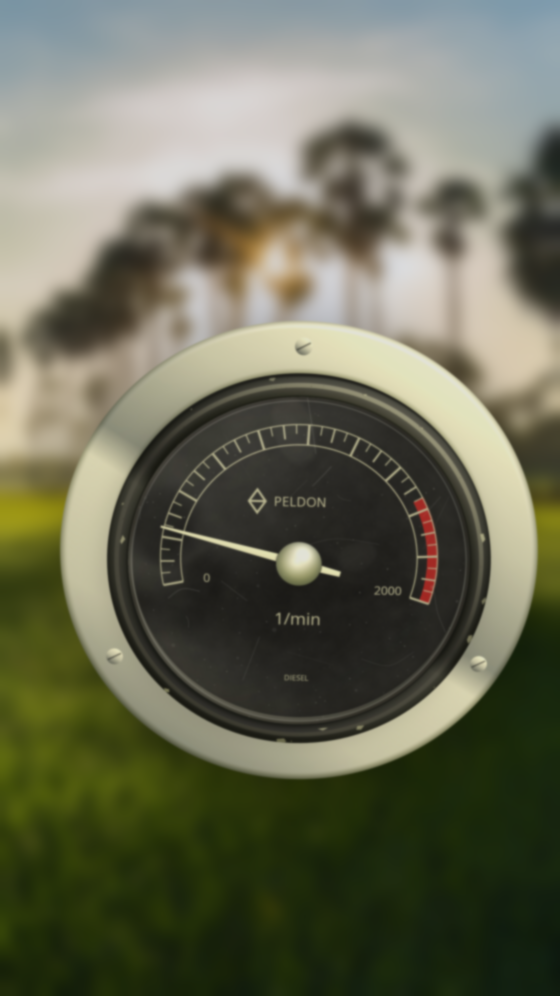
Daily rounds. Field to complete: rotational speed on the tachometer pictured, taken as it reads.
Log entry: 250 rpm
